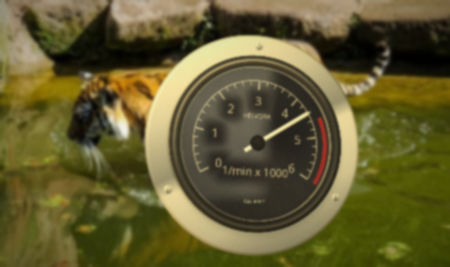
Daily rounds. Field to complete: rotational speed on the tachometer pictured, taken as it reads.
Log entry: 4400 rpm
